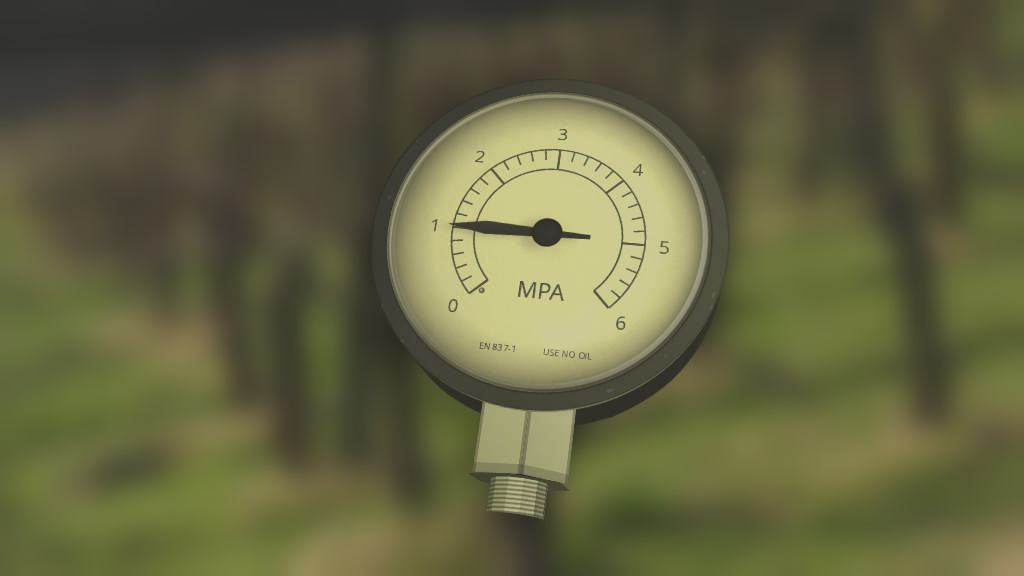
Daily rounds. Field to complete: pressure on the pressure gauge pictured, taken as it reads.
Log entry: 1 MPa
